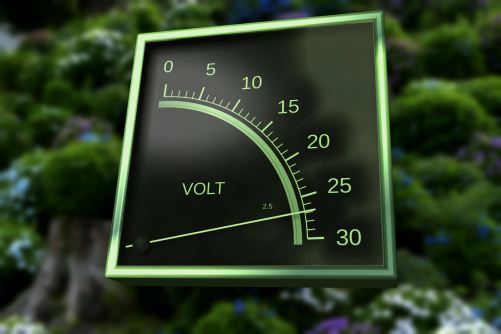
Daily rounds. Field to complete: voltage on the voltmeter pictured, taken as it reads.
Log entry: 27 V
